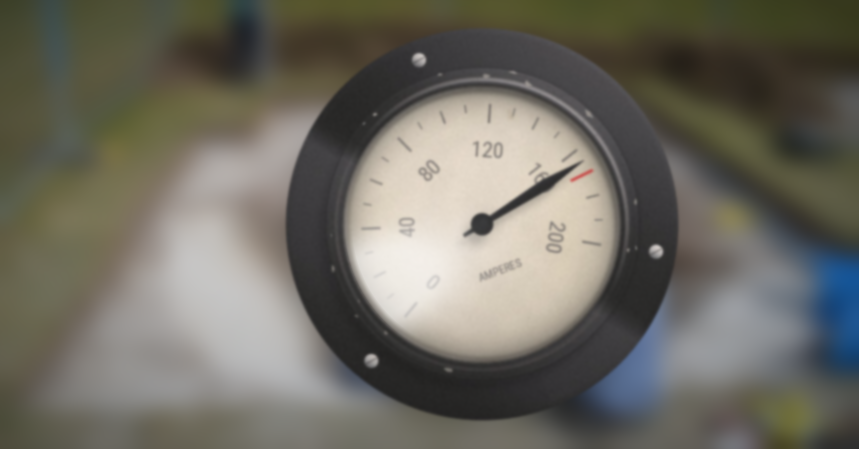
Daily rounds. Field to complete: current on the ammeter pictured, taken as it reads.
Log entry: 165 A
